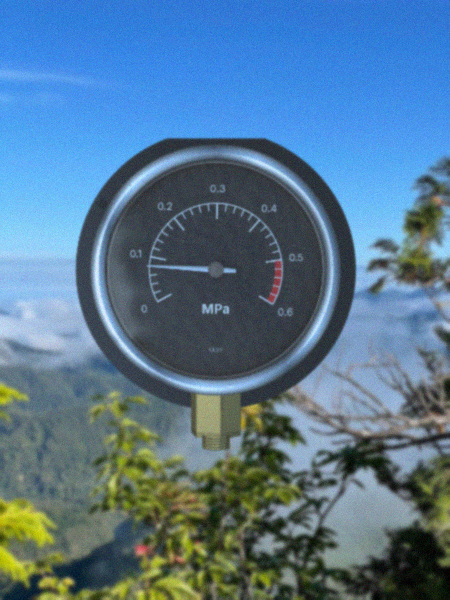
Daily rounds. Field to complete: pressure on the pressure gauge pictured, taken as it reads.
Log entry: 0.08 MPa
